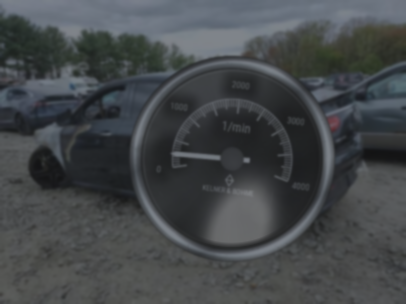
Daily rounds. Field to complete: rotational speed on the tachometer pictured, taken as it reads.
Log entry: 250 rpm
